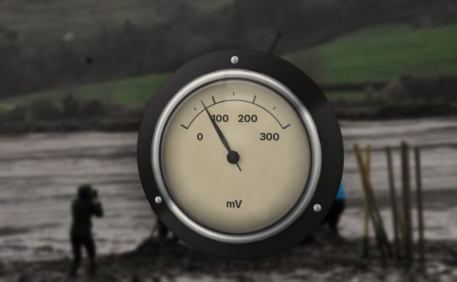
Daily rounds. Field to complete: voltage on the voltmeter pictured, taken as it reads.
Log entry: 75 mV
